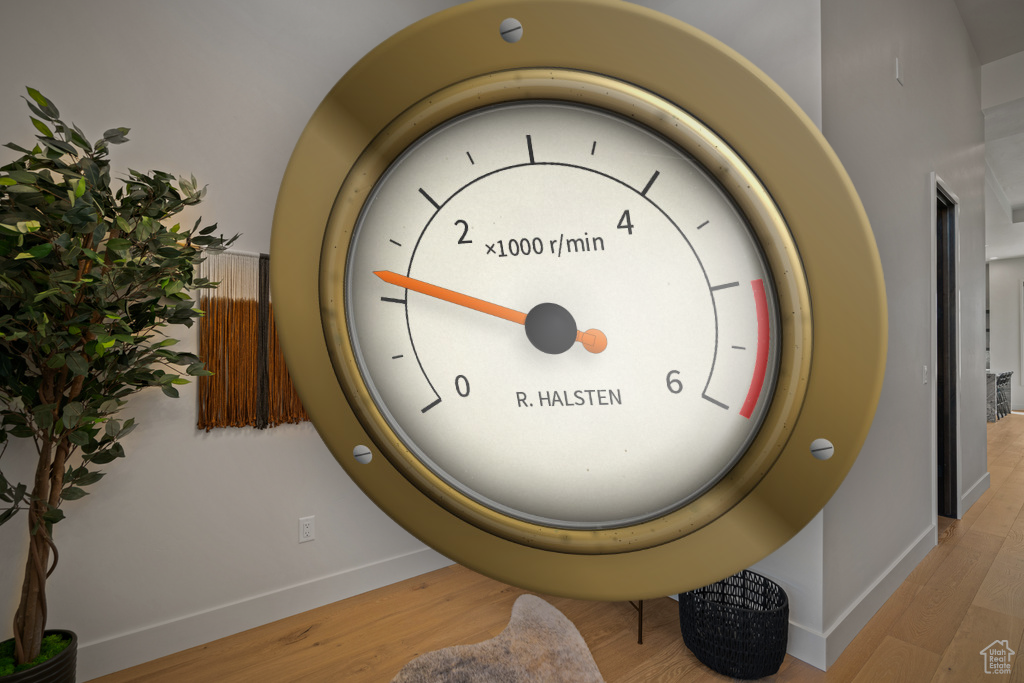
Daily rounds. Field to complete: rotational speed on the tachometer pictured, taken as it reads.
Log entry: 1250 rpm
